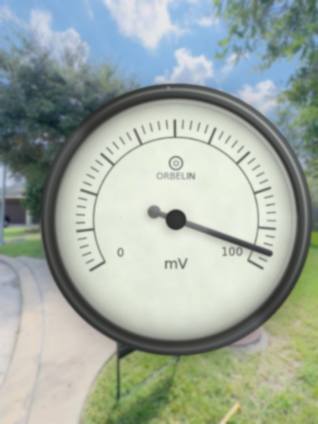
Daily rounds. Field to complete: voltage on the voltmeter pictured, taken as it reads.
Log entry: 96 mV
